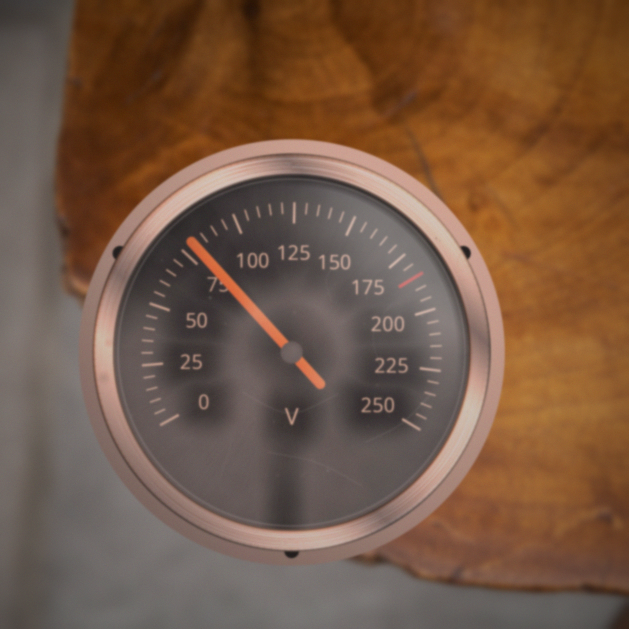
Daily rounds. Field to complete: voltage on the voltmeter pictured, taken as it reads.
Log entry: 80 V
